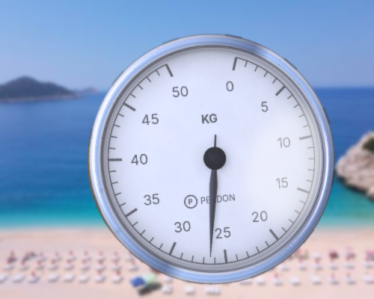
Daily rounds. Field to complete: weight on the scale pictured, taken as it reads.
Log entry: 26.5 kg
